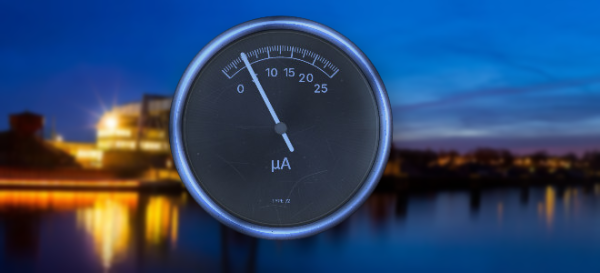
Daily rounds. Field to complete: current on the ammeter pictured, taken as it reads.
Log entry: 5 µA
